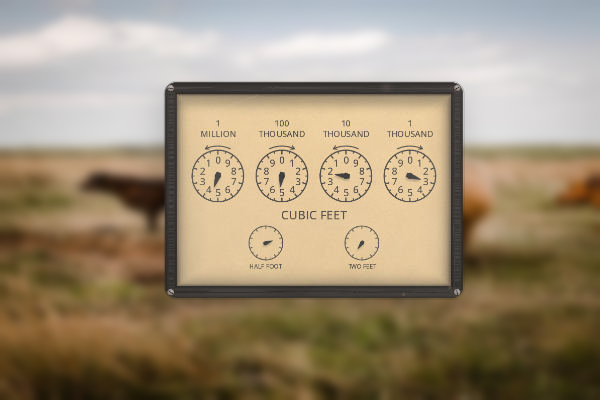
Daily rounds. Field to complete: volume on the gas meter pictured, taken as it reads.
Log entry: 452300 ft³
